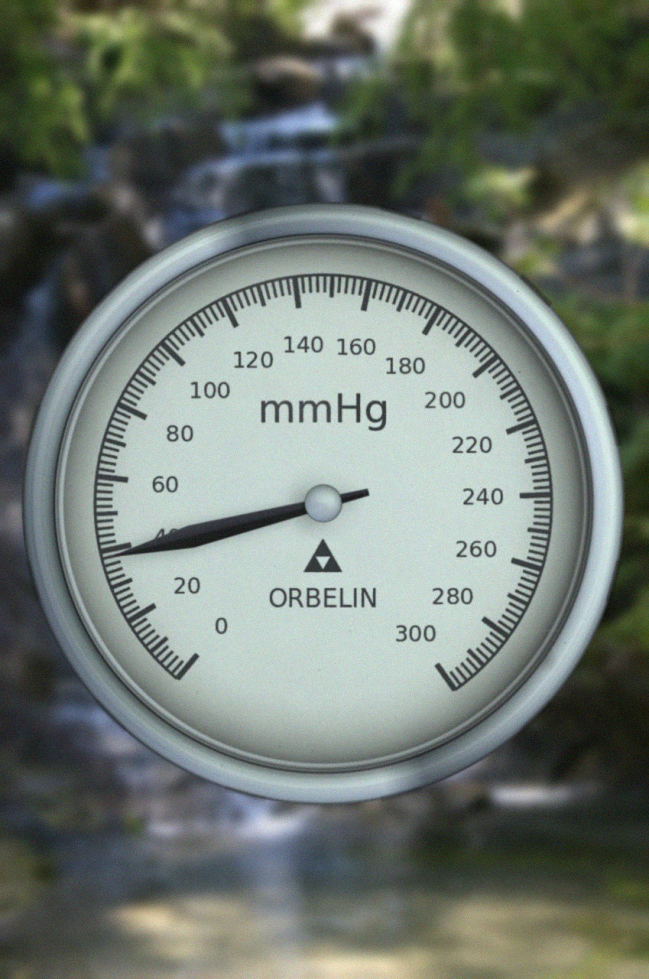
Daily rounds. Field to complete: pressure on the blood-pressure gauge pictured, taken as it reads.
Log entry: 38 mmHg
